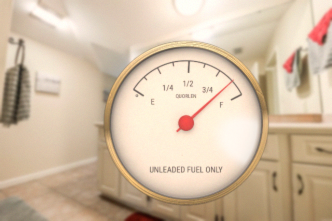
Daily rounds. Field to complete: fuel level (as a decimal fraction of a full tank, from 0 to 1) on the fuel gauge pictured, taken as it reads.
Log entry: 0.875
